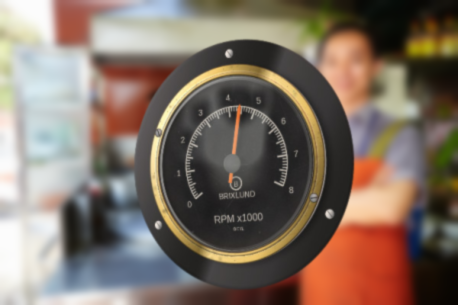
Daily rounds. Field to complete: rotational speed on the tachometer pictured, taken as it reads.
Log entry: 4500 rpm
